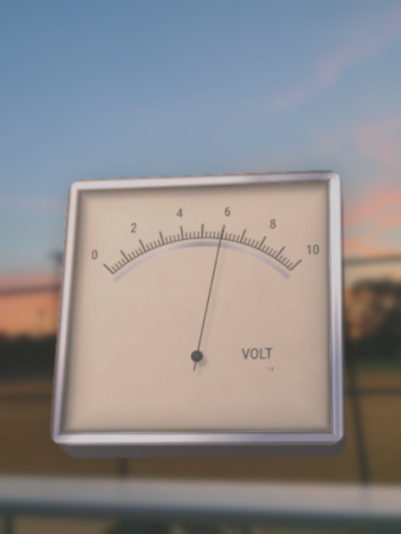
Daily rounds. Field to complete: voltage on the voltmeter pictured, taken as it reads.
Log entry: 6 V
